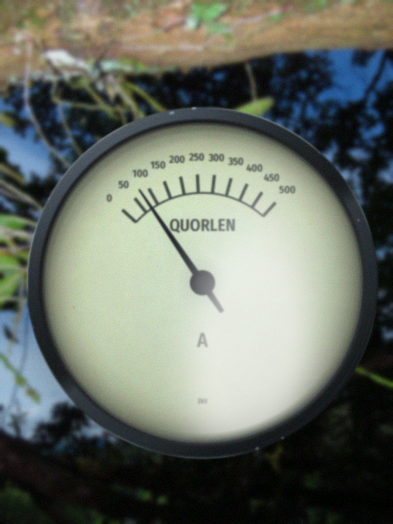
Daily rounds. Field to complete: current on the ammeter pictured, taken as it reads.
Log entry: 75 A
